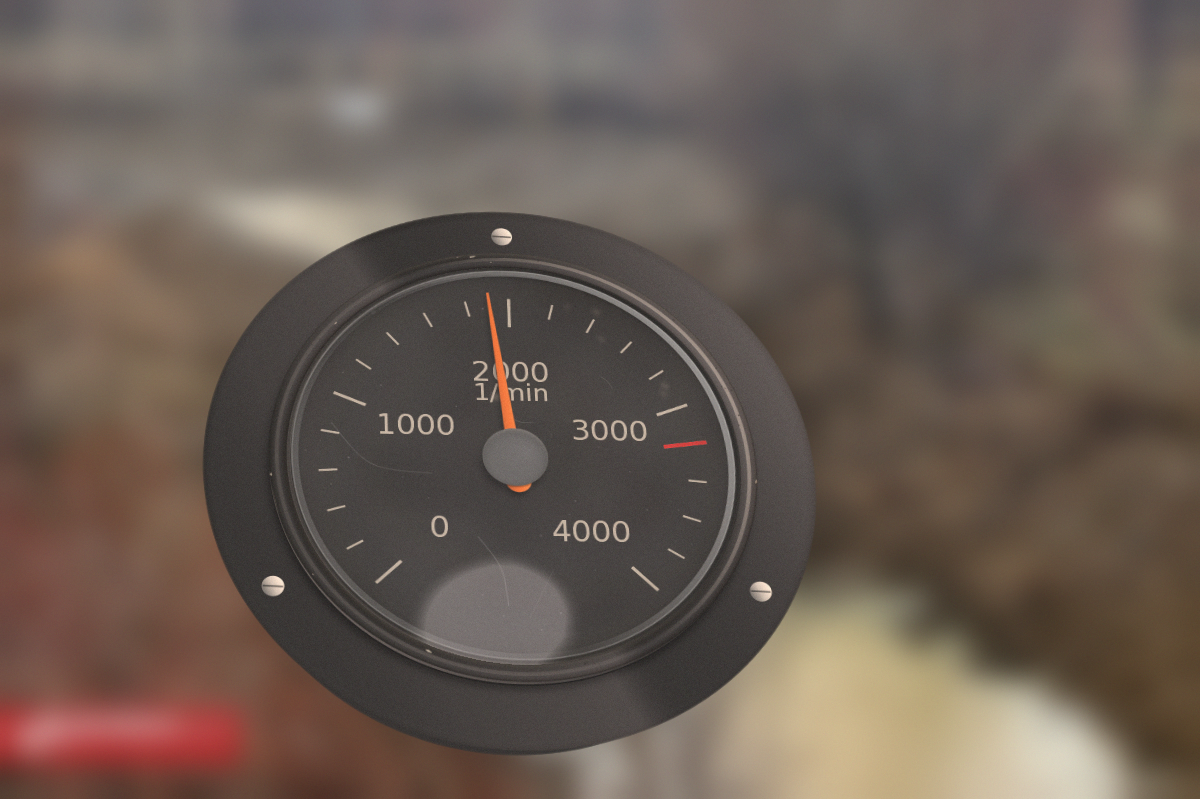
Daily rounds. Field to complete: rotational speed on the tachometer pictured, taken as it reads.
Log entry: 1900 rpm
